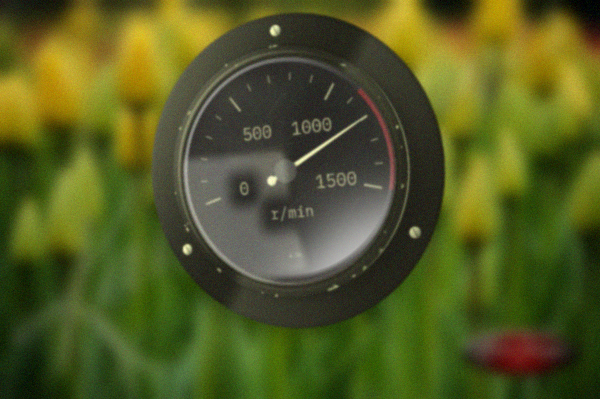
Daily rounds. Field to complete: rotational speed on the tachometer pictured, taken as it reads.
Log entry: 1200 rpm
